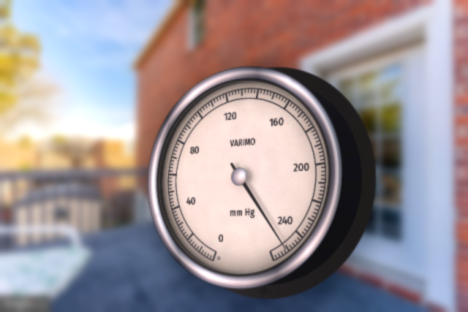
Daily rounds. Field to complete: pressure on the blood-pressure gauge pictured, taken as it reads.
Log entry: 250 mmHg
